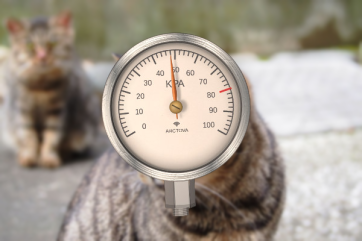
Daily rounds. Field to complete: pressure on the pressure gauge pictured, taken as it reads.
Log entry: 48 kPa
